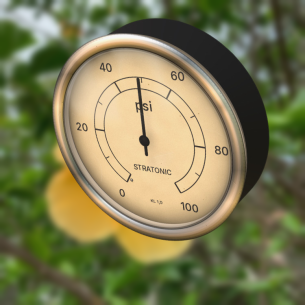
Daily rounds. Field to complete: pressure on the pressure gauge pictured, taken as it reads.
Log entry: 50 psi
